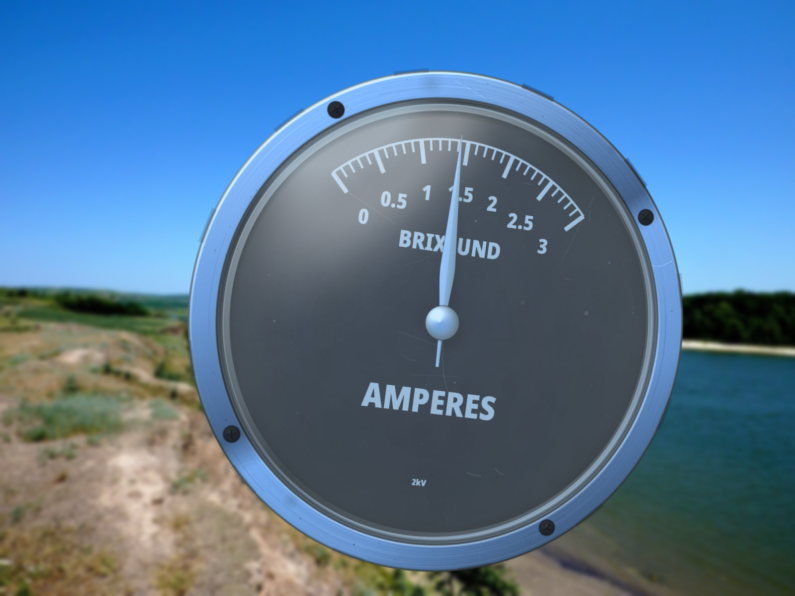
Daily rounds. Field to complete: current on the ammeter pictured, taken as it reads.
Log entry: 1.4 A
